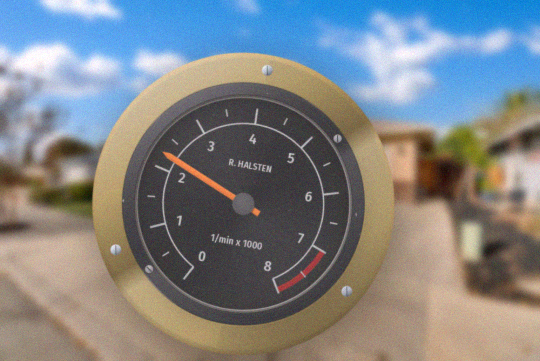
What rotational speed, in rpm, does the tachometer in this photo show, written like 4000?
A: 2250
